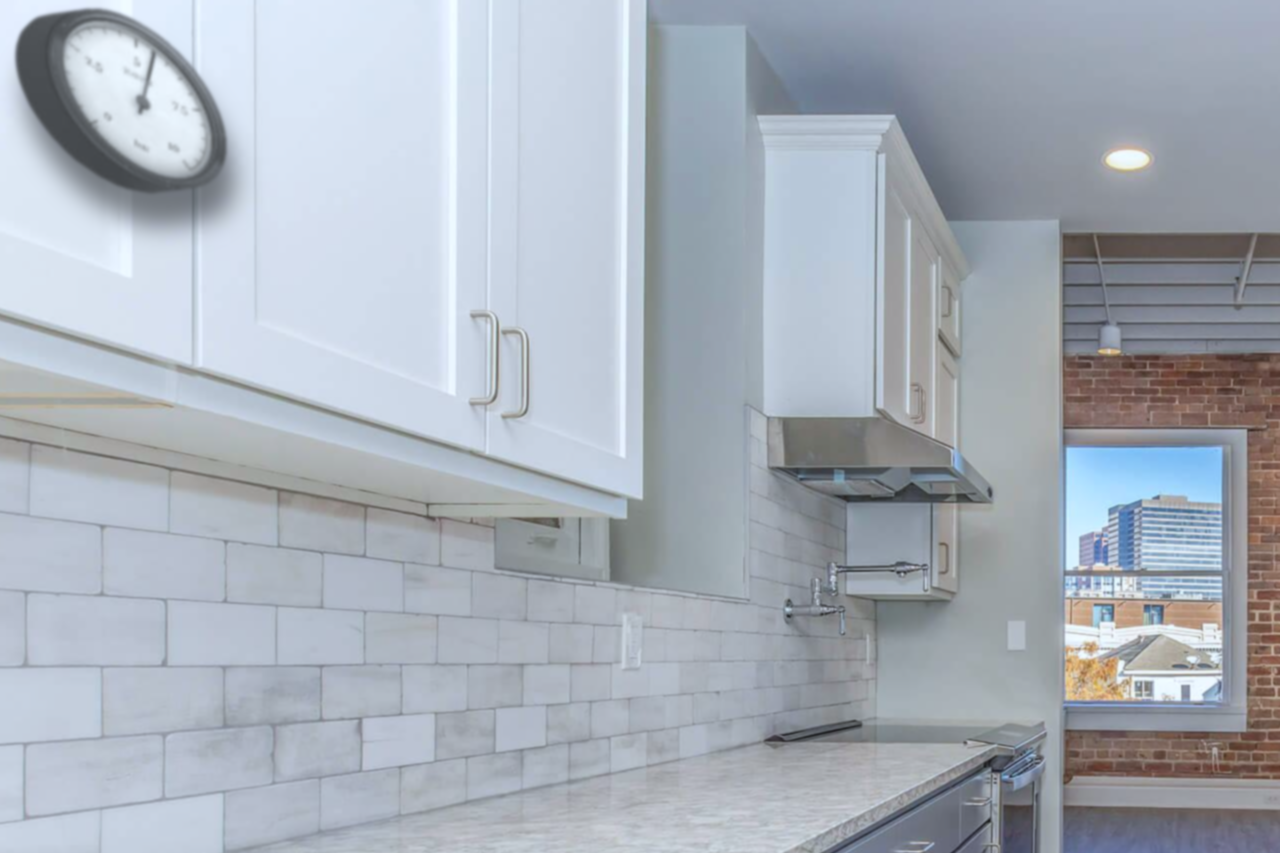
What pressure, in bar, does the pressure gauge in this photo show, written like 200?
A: 5.5
